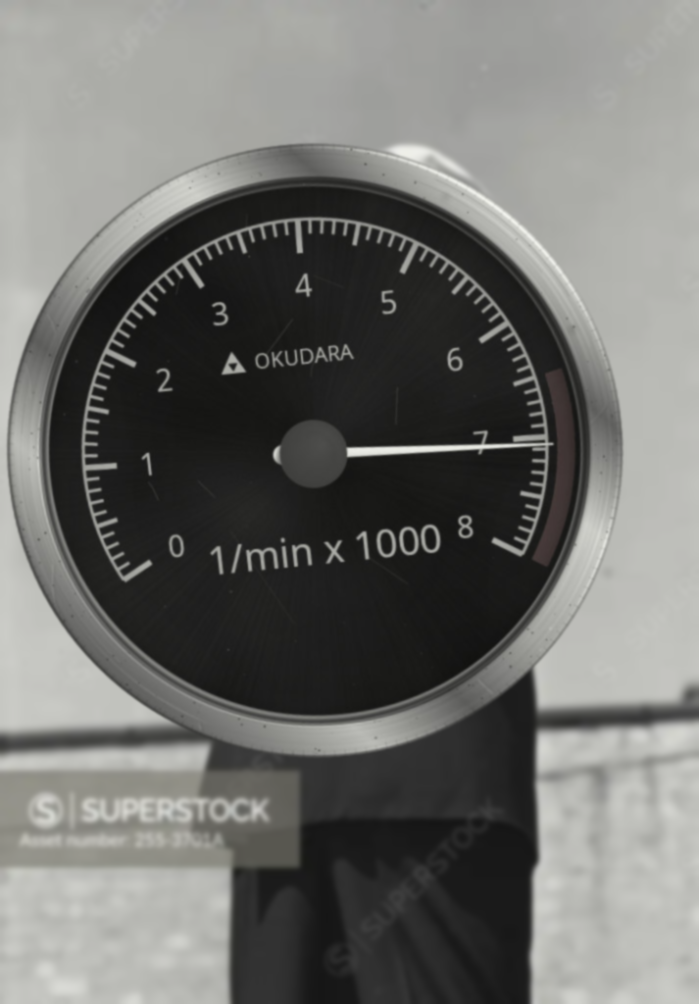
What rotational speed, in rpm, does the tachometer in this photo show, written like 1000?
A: 7050
